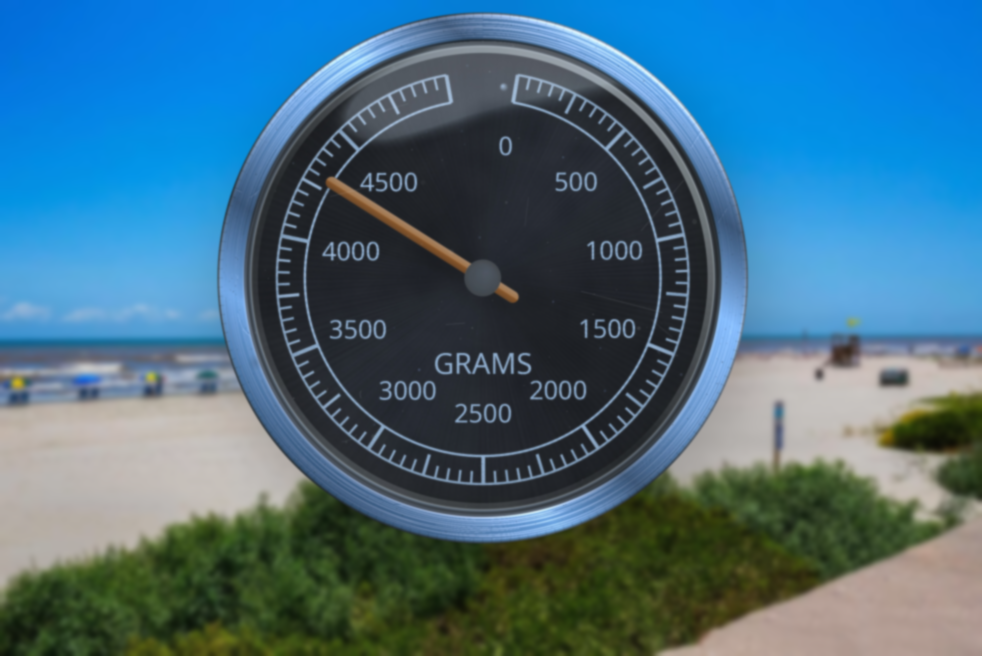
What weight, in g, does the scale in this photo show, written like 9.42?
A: 4300
